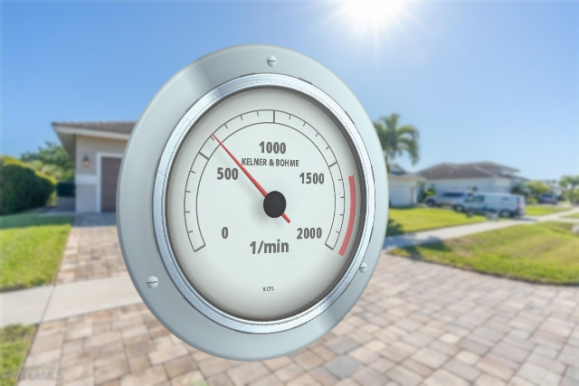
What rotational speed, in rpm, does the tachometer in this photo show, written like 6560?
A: 600
